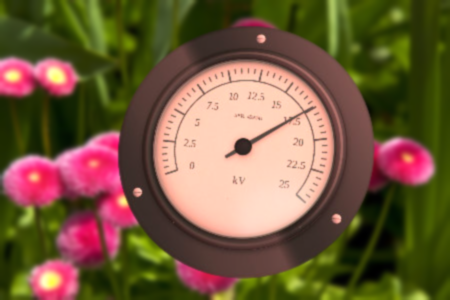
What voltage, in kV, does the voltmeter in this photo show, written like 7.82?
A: 17.5
